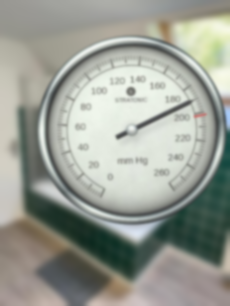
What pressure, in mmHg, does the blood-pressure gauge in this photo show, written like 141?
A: 190
